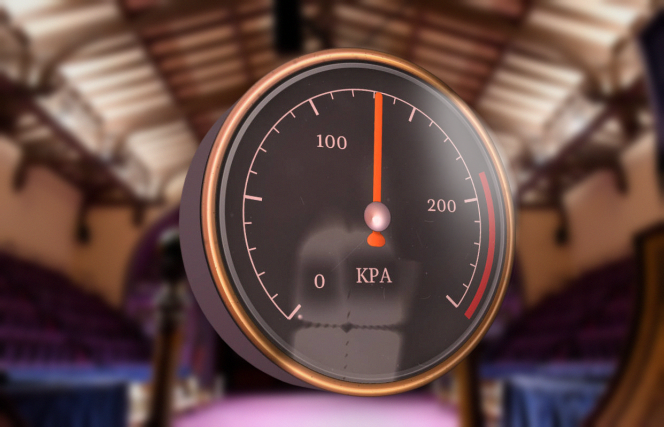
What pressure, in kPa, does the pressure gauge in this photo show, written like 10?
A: 130
